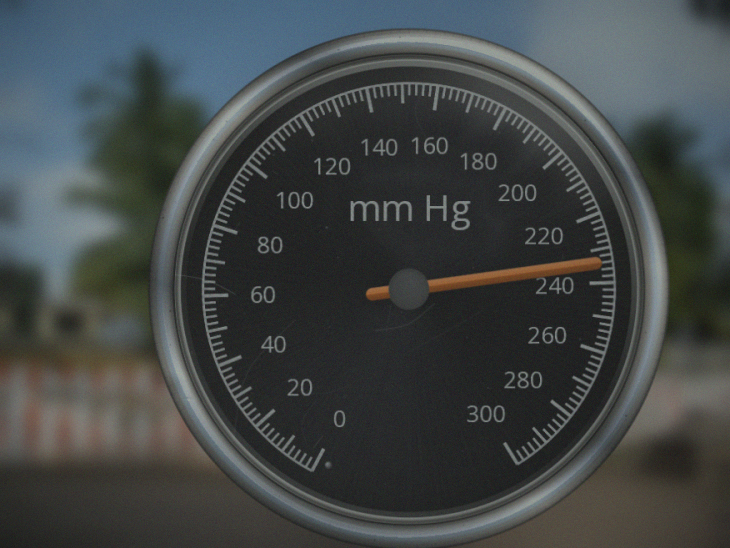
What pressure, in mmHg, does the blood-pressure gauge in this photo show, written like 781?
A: 234
